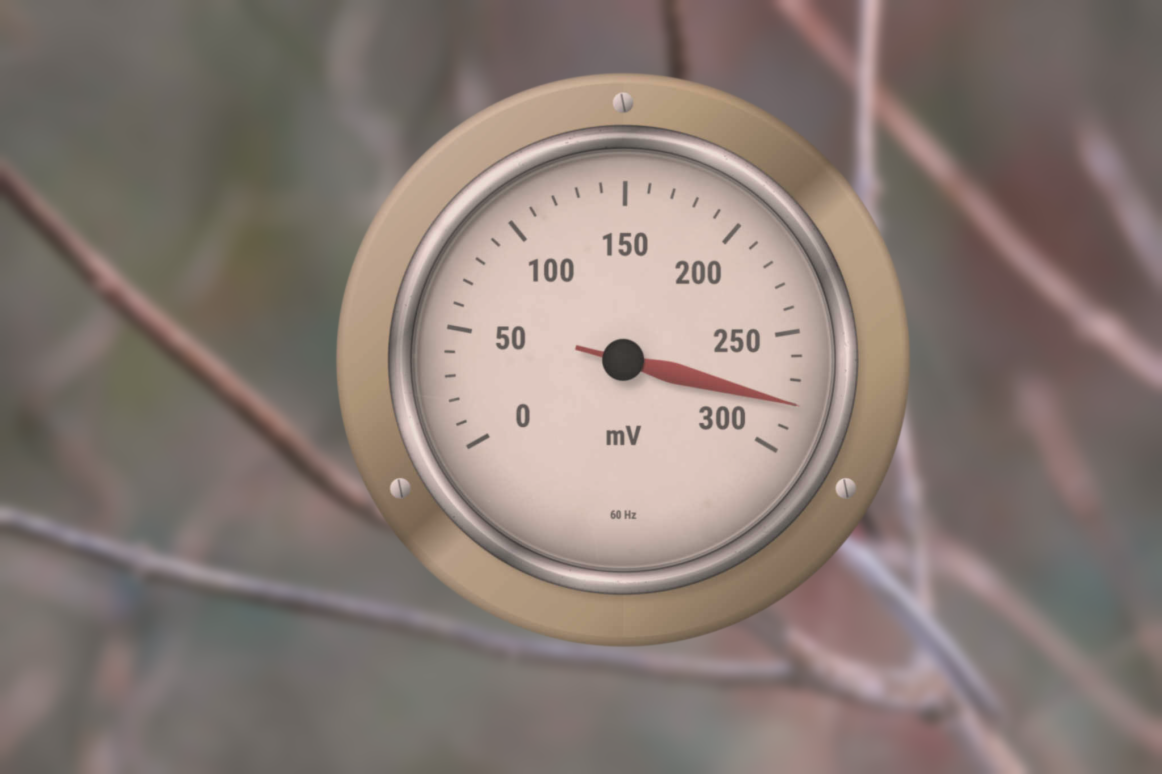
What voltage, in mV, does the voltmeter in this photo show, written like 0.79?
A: 280
